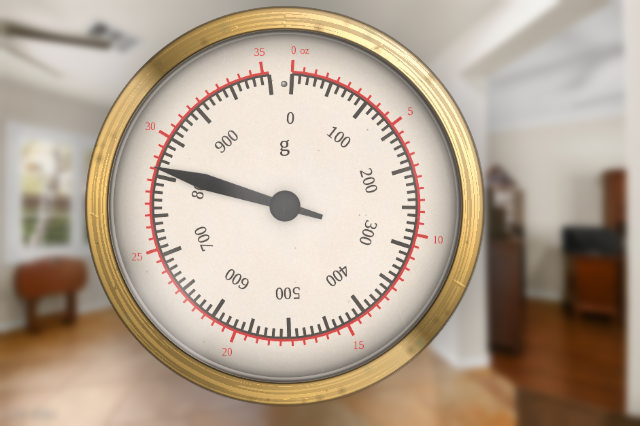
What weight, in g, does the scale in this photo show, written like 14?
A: 810
